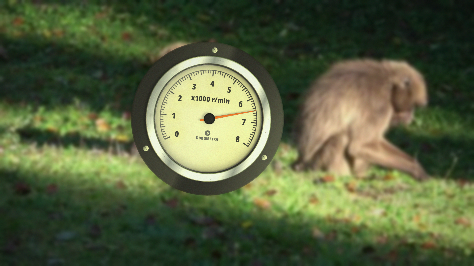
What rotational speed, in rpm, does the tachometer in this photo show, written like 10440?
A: 6500
